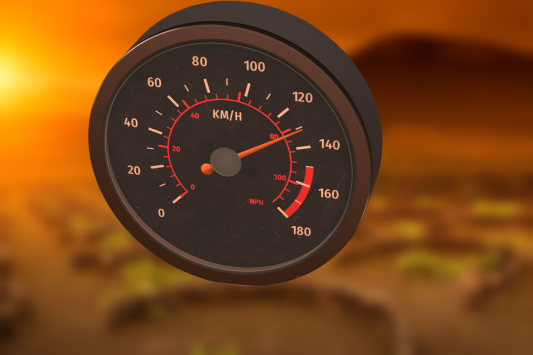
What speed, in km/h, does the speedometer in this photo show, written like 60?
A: 130
